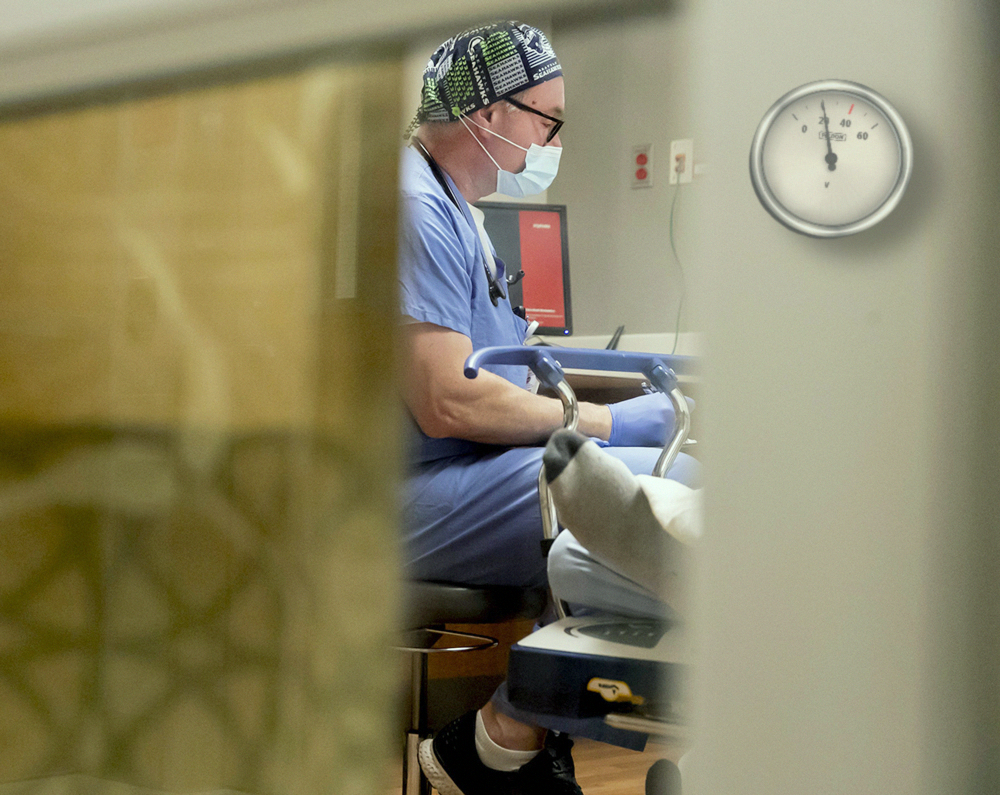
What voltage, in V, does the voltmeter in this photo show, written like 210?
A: 20
